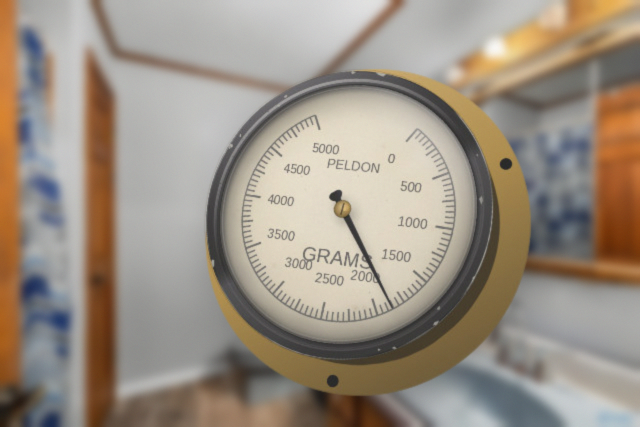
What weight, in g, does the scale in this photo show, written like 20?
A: 1850
